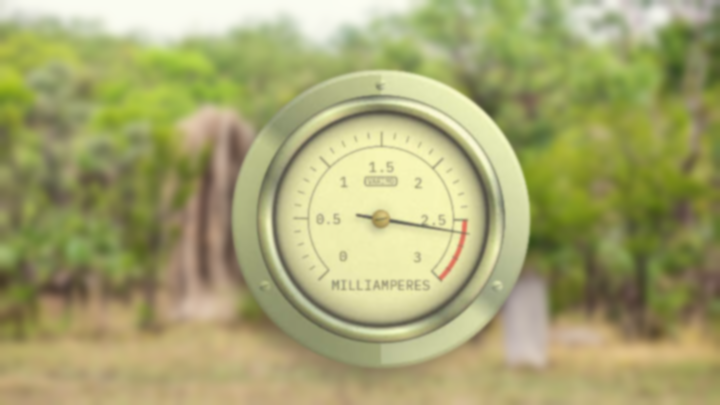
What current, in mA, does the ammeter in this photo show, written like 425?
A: 2.6
